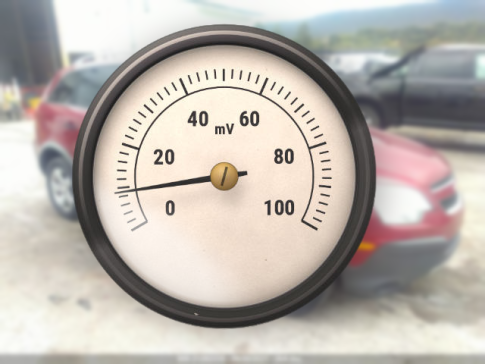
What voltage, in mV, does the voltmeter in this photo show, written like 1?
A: 9
